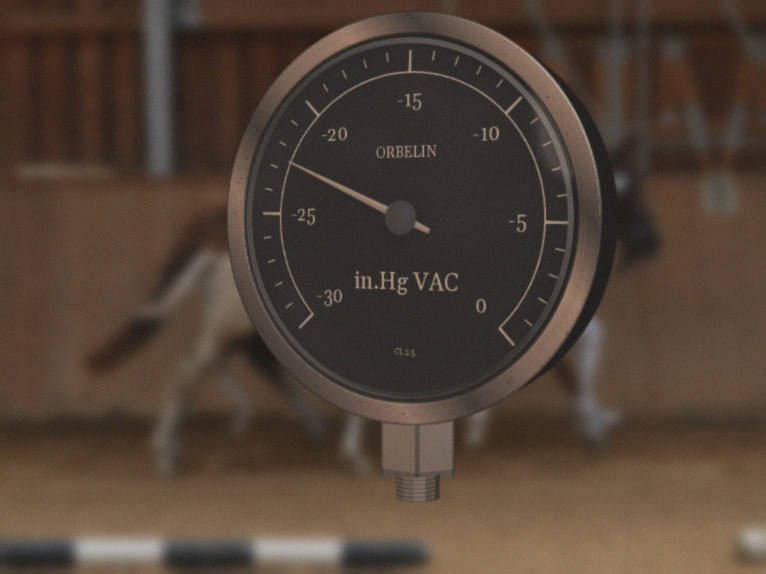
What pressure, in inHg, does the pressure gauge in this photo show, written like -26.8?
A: -22.5
